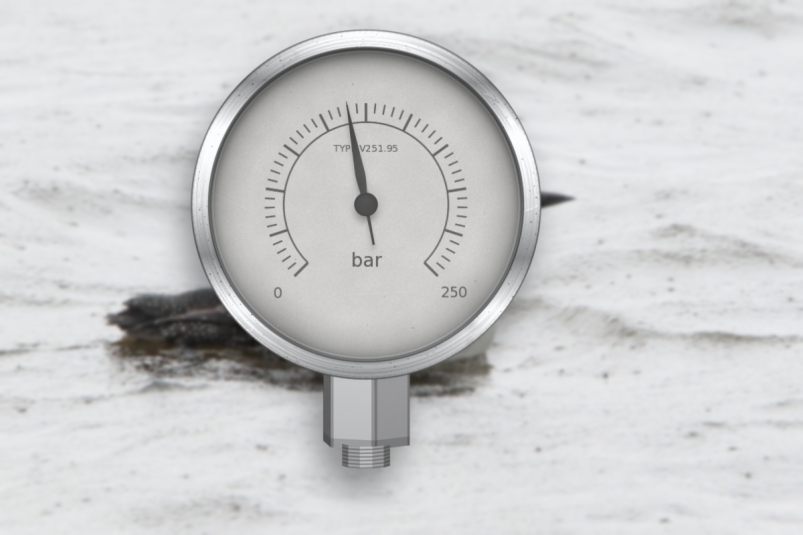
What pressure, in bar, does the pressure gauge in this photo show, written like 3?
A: 115
